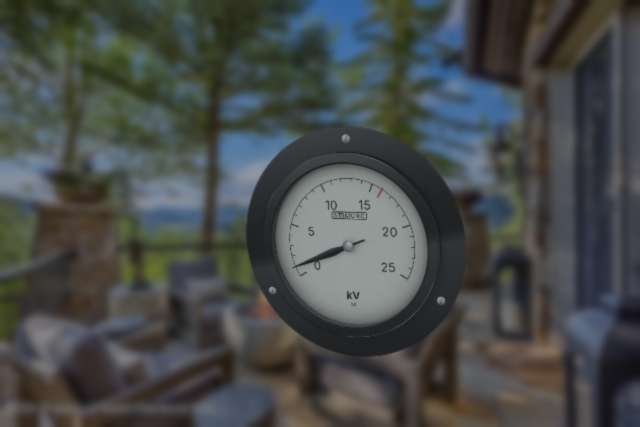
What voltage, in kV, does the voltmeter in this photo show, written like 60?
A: 1
